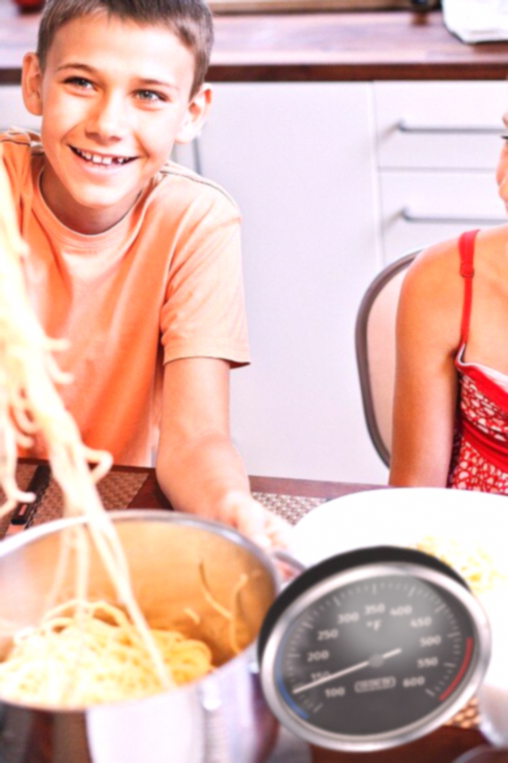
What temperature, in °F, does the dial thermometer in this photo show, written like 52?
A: 150
